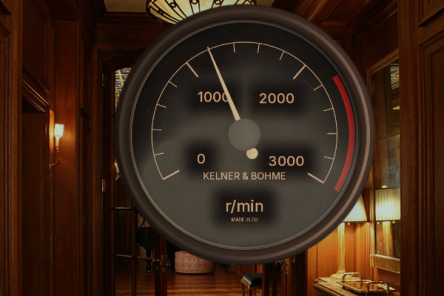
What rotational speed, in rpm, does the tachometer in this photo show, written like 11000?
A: 1200
